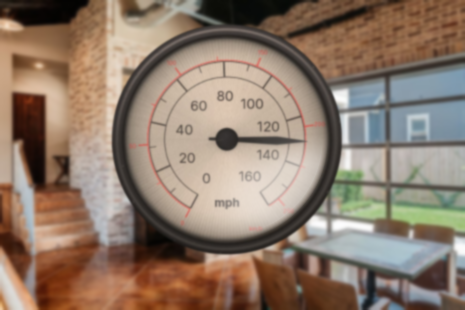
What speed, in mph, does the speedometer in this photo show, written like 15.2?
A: 130
